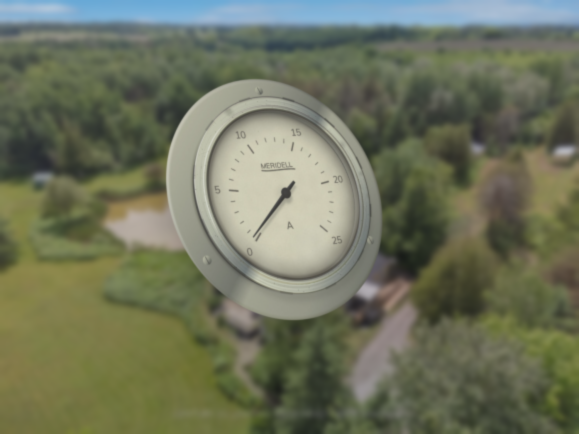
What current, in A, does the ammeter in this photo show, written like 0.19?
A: 0.5
